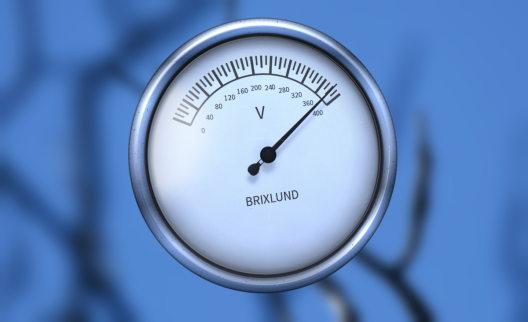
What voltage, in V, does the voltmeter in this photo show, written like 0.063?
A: 380
